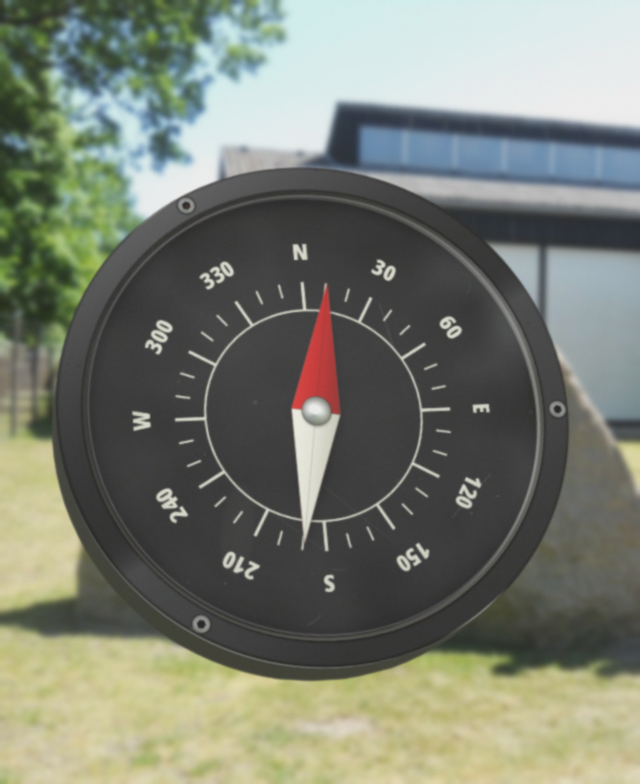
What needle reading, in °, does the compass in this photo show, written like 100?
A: 10
